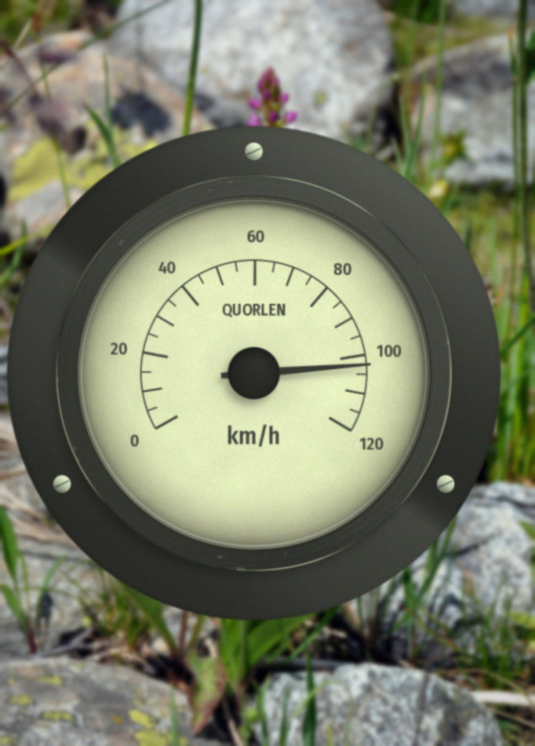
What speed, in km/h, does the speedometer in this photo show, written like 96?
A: 102.5
